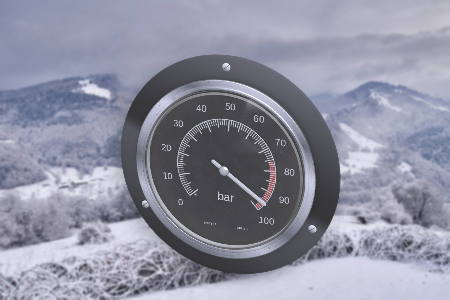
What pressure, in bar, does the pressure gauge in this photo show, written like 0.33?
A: 95
